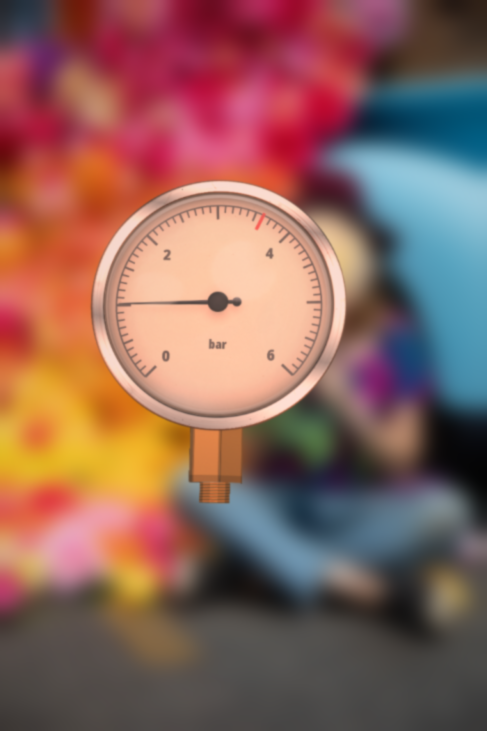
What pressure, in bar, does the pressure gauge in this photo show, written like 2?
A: 1
